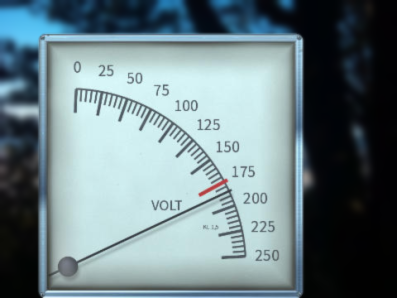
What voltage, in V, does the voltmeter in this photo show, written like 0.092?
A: 185
